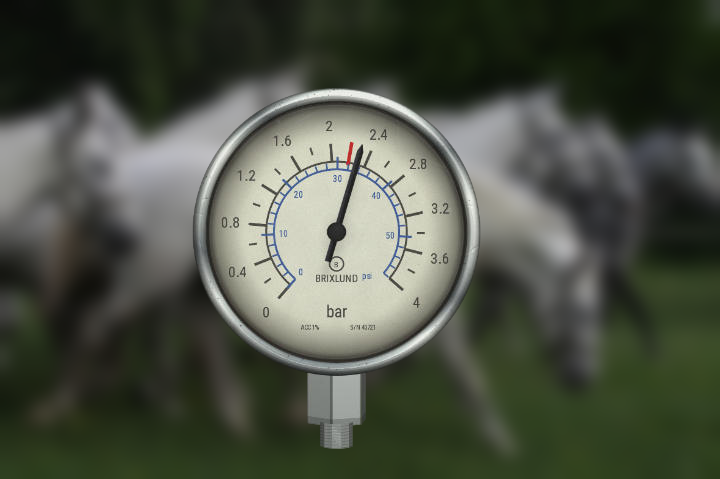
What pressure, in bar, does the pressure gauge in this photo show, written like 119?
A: 2.3
